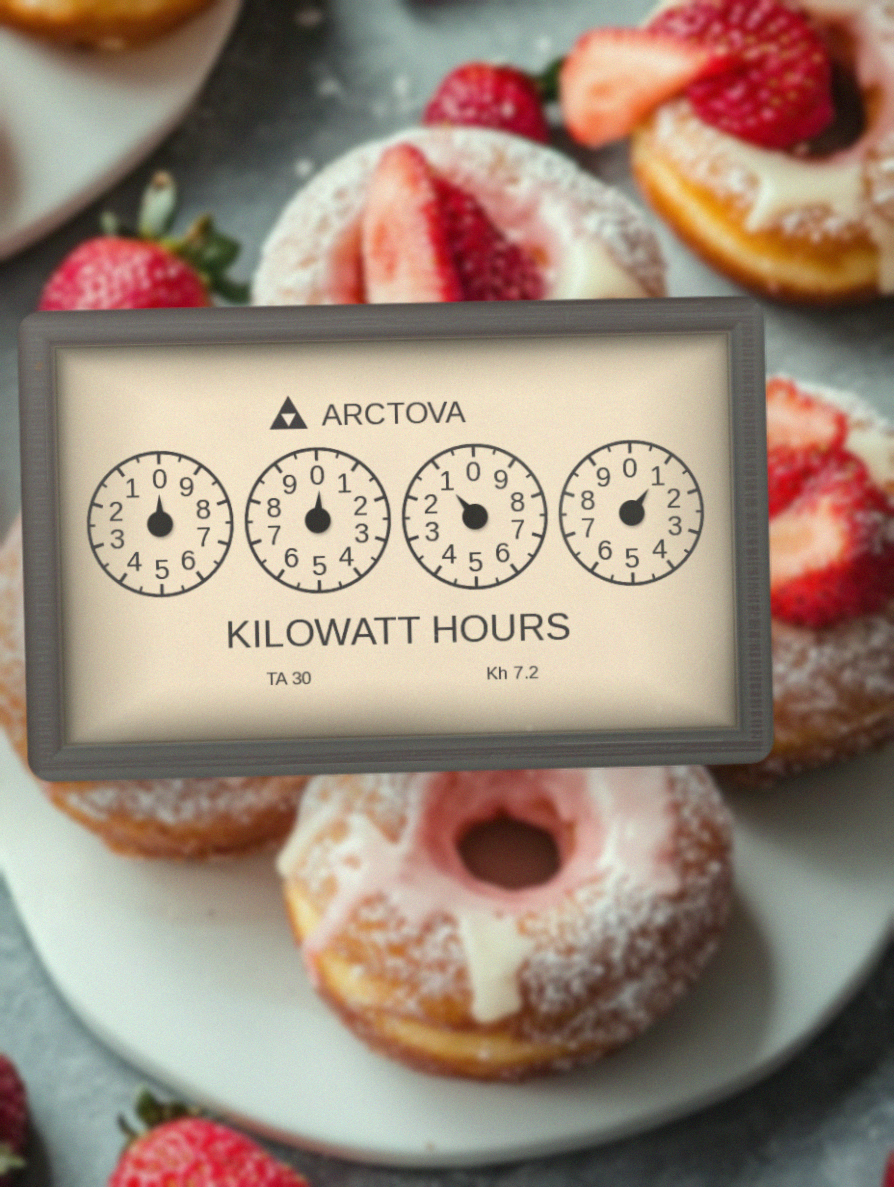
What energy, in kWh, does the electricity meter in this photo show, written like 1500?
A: 11
